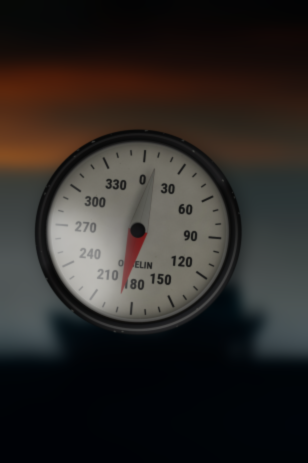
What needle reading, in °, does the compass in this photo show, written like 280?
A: 190
